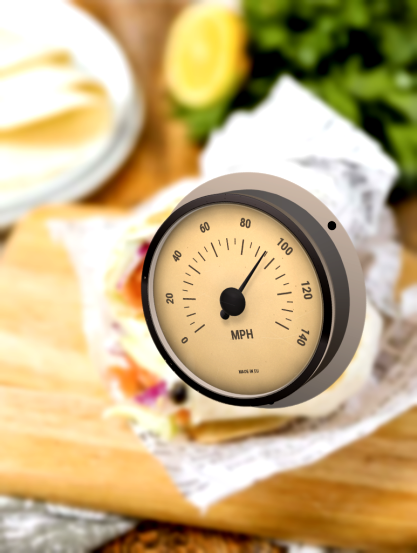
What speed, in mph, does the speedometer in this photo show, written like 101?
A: 95
